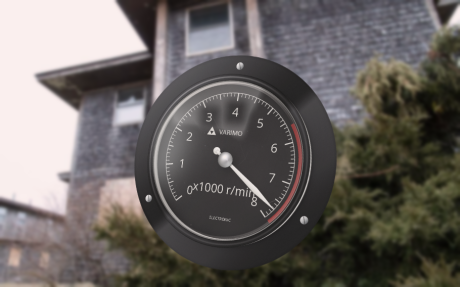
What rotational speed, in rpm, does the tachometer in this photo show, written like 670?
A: 7700
